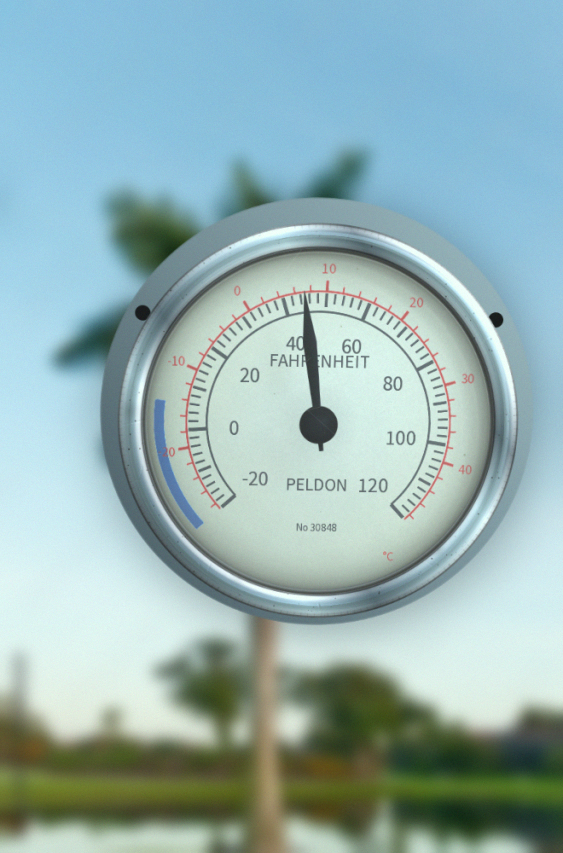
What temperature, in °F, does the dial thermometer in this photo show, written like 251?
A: 45
